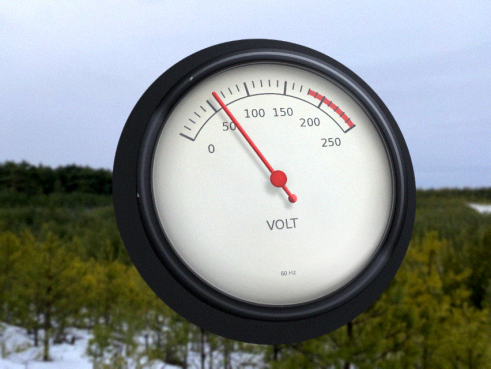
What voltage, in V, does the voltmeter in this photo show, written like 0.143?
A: 60
